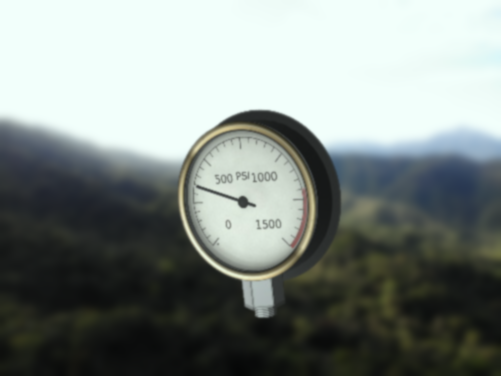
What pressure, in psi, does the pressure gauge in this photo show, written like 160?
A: 350
